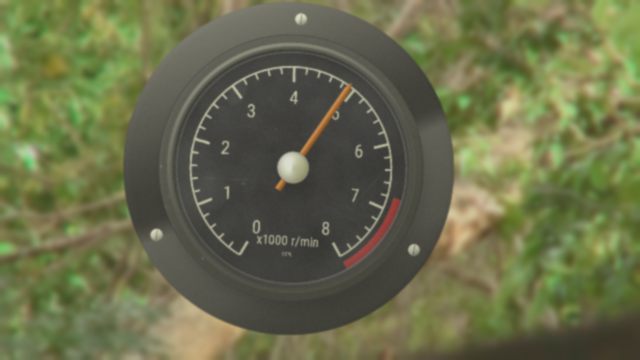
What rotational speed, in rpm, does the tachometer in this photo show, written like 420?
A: 4900
